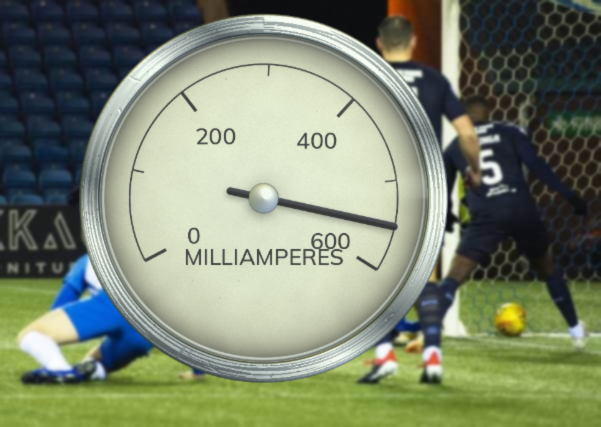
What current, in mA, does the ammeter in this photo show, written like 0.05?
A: 550
